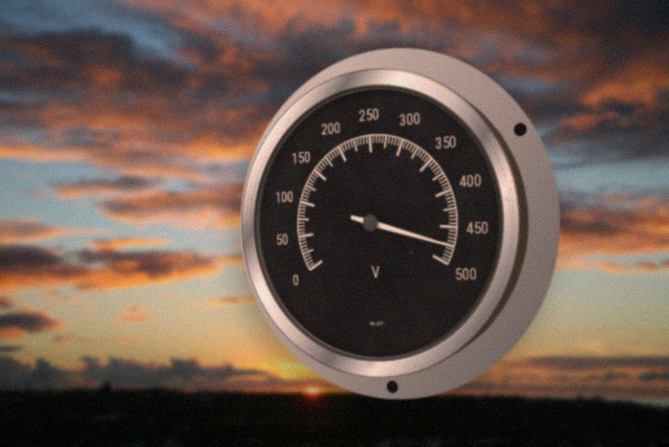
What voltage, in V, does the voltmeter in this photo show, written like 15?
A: 475
